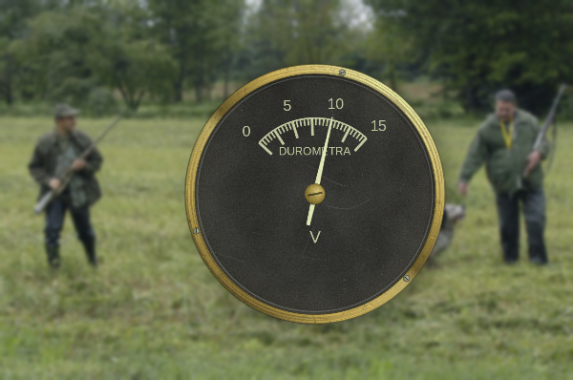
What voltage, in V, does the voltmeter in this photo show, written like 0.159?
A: 10
